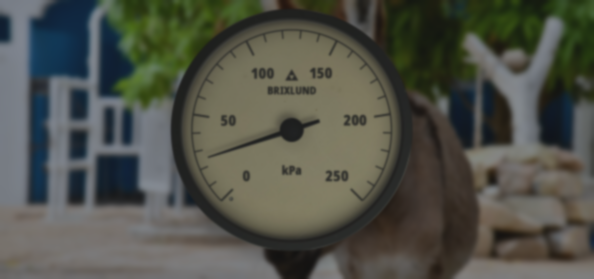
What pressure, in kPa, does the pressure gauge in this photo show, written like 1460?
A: 25
